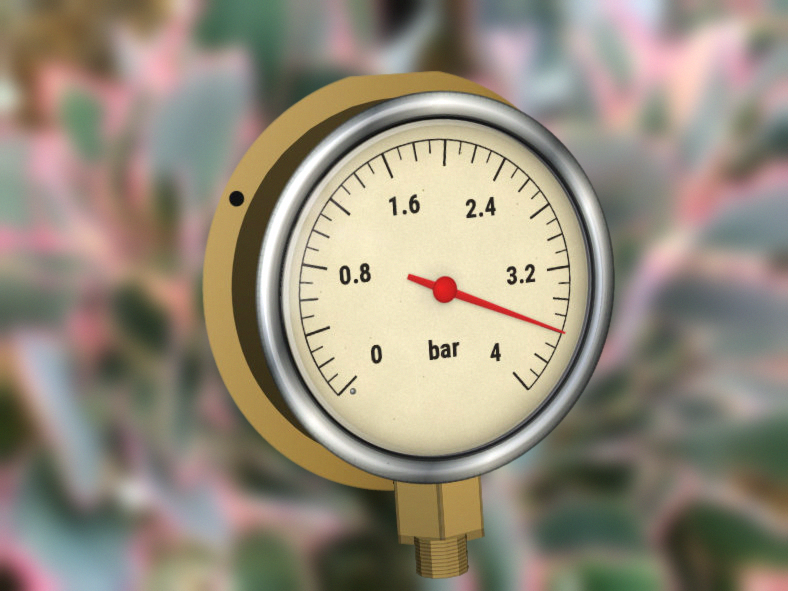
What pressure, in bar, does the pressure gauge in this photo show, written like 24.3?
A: 3.6
